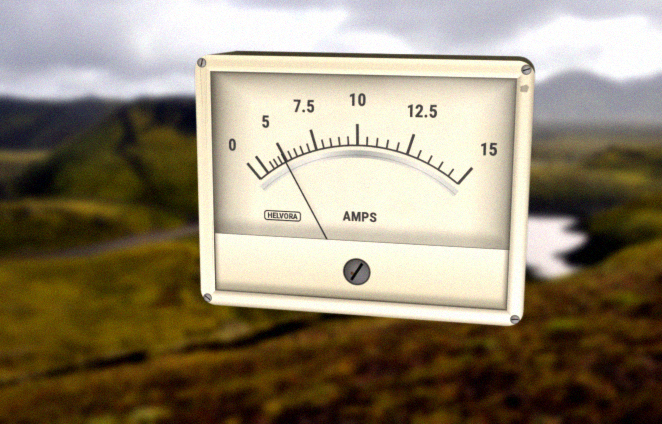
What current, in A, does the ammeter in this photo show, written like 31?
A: 5
